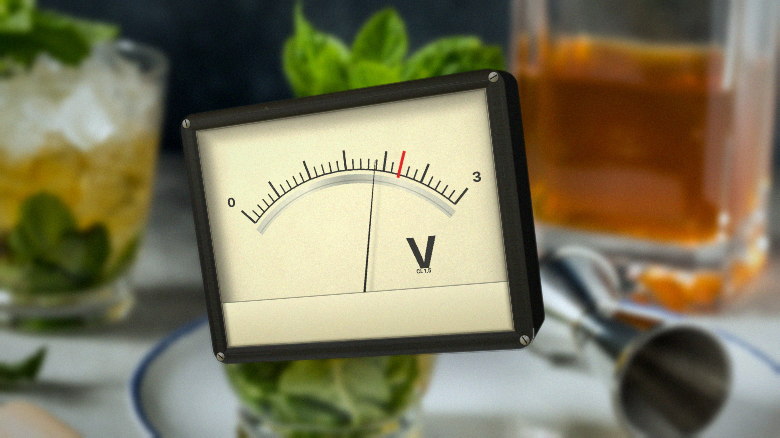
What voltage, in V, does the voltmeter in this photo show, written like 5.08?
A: 1.9
